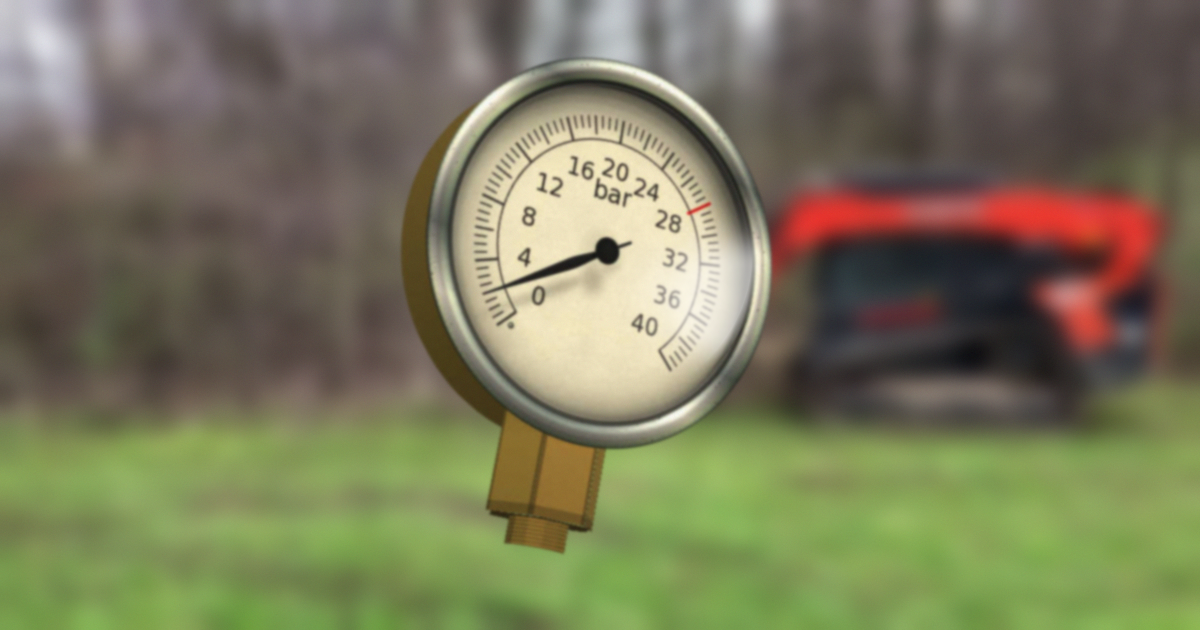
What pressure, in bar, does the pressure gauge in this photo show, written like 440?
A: 2
